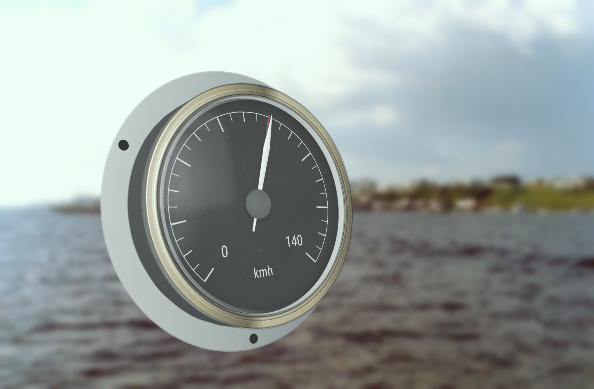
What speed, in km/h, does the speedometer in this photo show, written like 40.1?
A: 80
